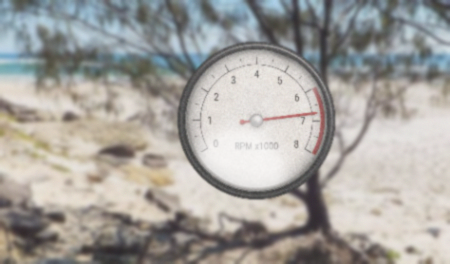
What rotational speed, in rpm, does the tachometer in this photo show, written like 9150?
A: 6750
